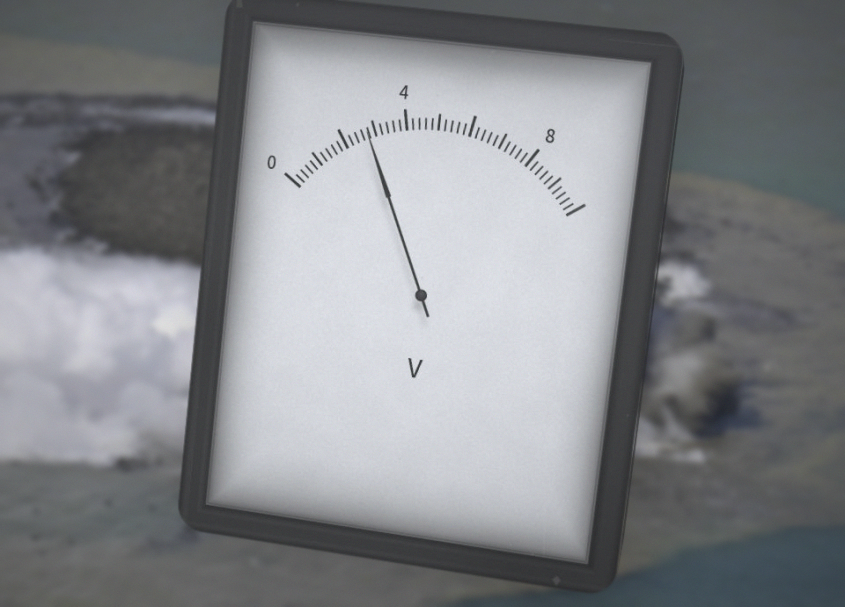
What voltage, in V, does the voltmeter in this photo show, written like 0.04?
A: 2.8
